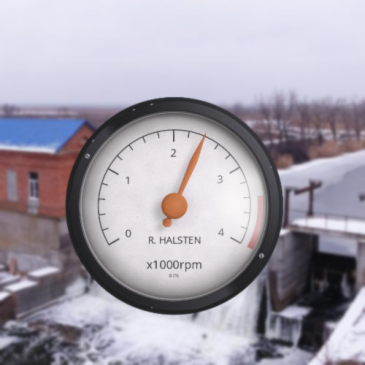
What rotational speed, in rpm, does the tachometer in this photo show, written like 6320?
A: 2400
